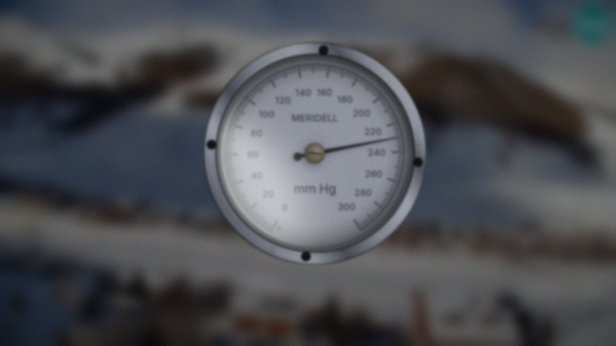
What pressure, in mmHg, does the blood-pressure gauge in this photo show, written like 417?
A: 230
